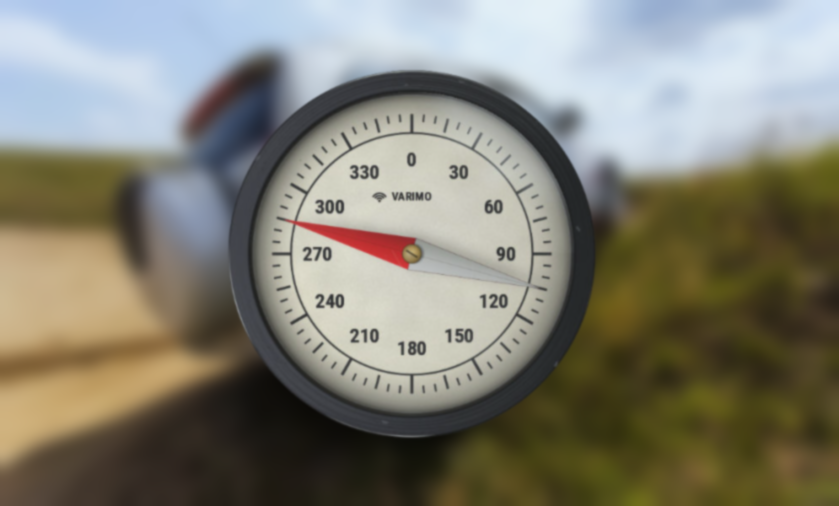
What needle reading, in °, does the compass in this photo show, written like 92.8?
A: 285
